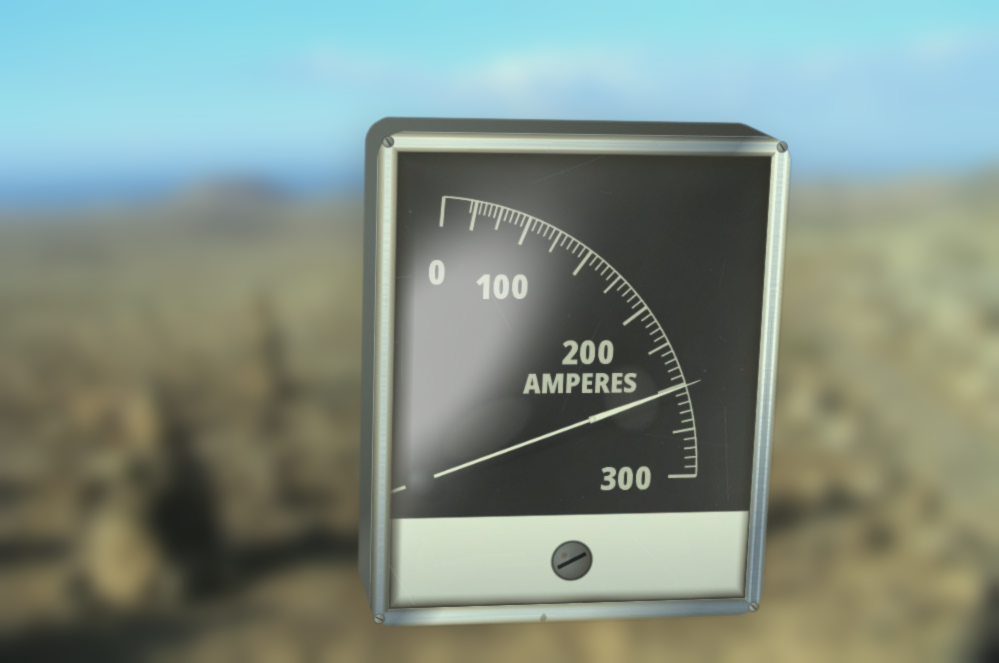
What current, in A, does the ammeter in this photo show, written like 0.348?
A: 250
